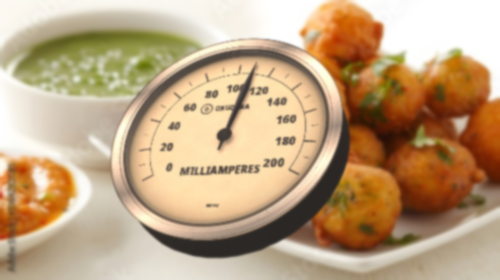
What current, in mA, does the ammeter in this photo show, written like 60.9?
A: 110
